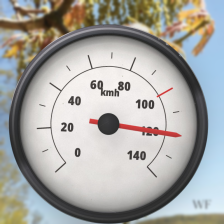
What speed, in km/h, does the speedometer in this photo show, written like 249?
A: 120
